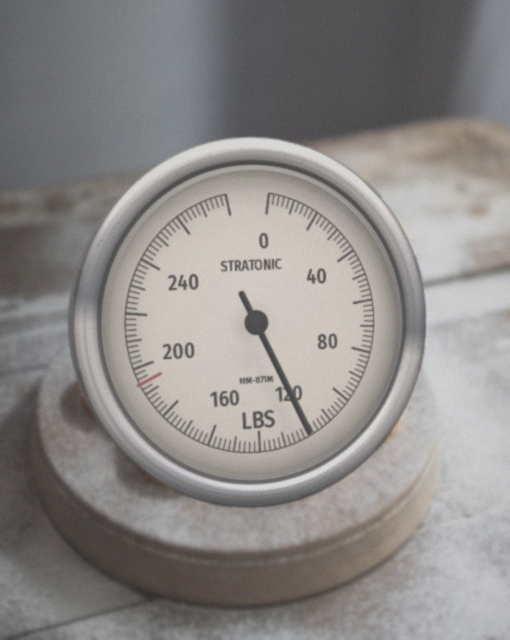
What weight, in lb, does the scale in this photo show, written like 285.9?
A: 120
